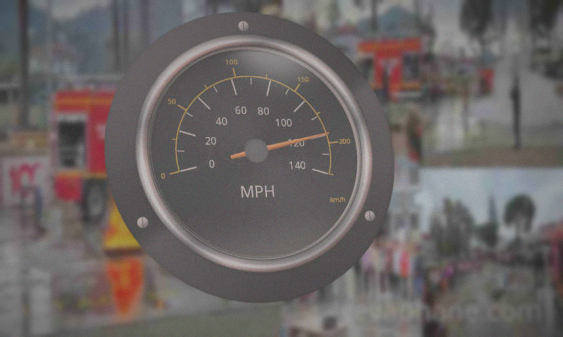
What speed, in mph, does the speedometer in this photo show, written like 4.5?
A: 120
